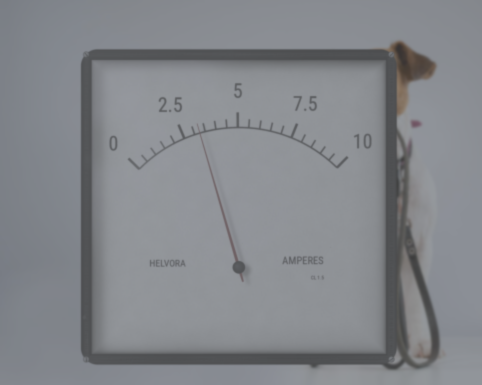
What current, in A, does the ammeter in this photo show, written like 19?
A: 3.25
